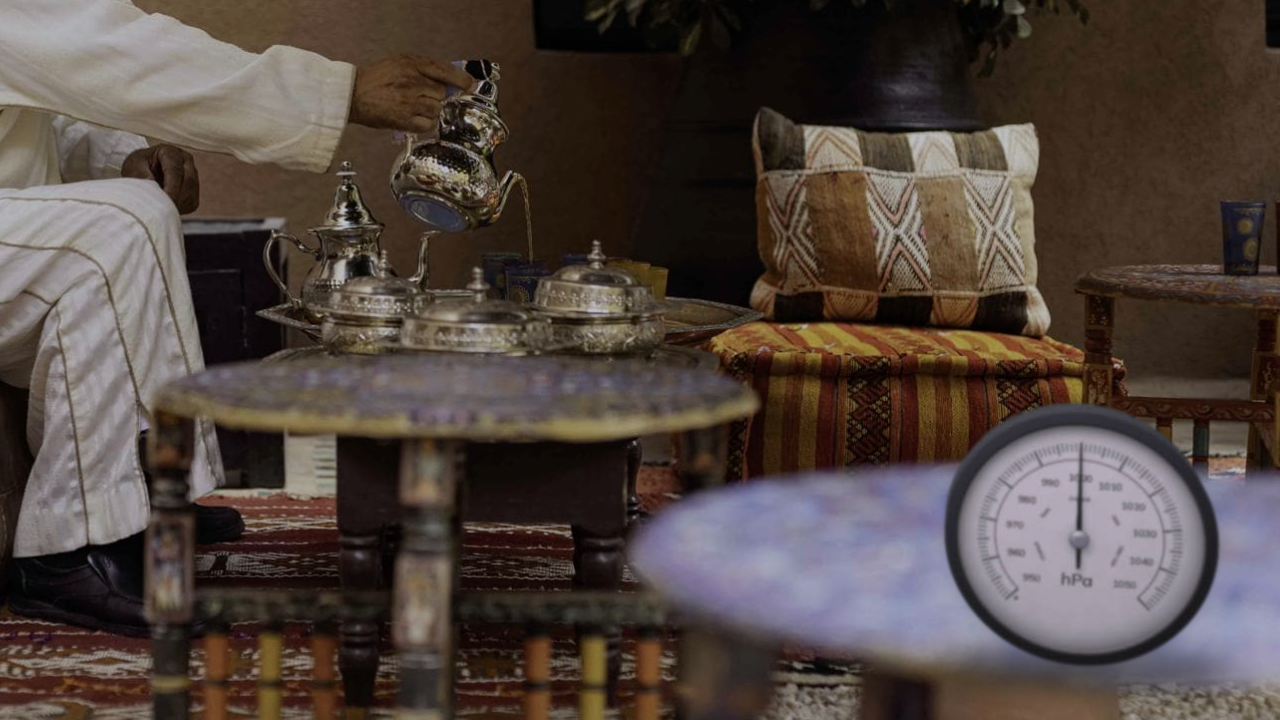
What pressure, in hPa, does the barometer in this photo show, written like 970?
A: 1000
